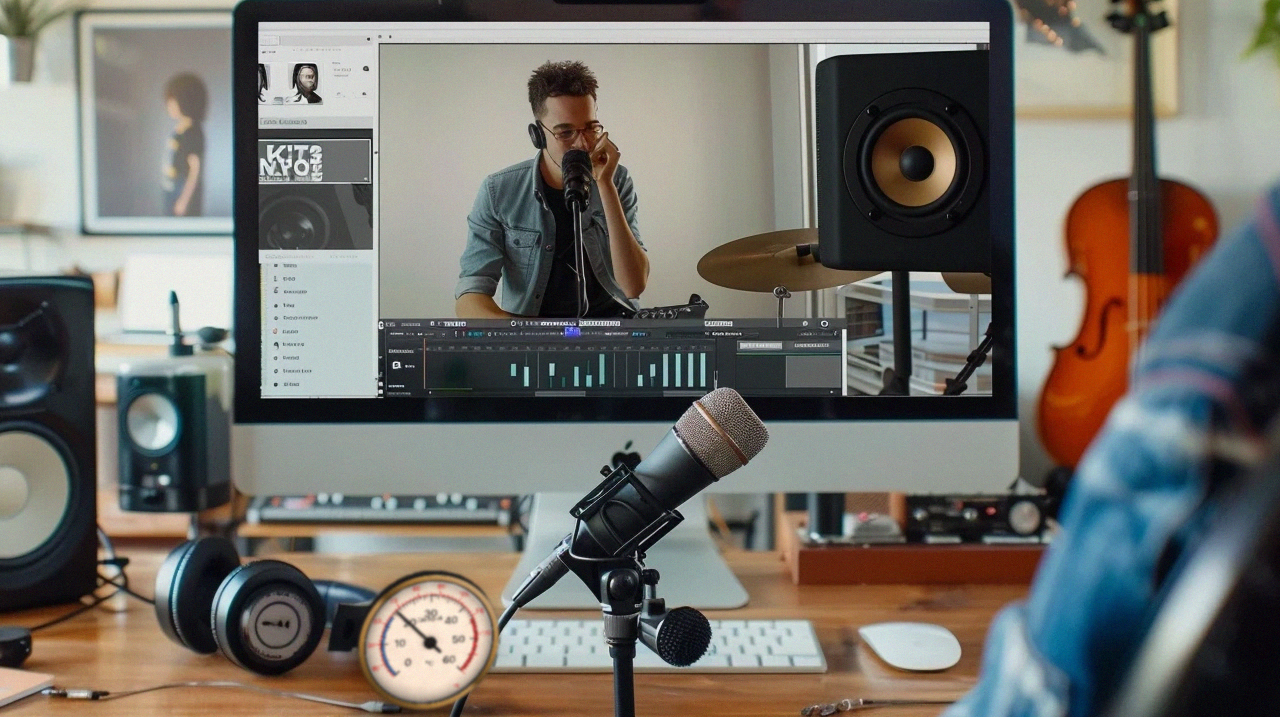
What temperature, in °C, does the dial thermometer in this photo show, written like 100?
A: 20
